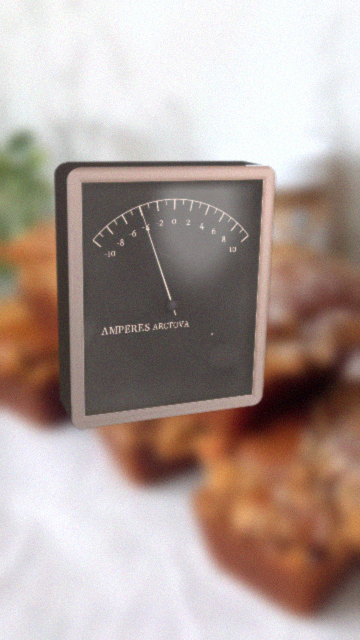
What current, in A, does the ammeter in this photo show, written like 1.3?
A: -4
